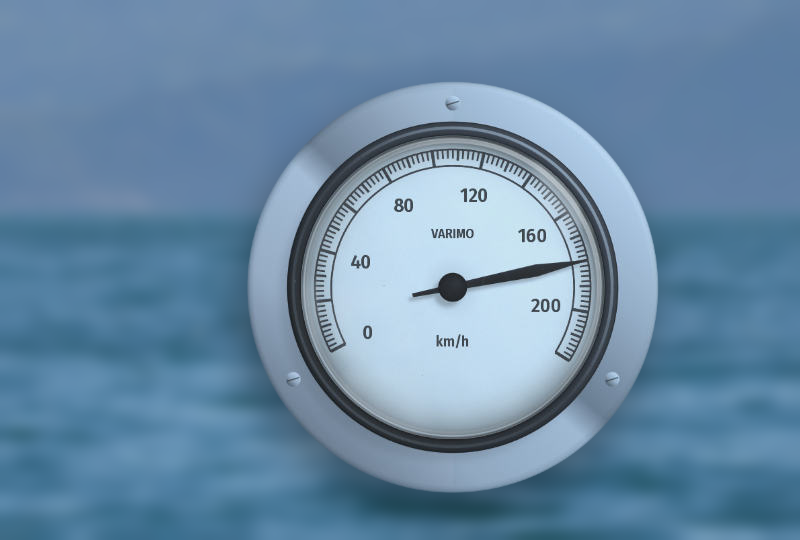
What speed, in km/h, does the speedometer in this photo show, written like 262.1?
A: 180
